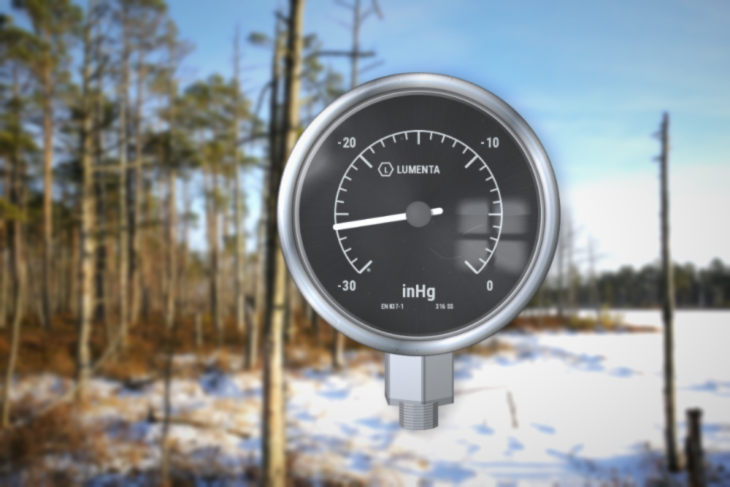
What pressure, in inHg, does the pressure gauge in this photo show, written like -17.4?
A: -26
